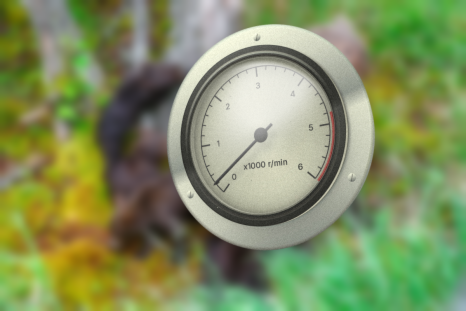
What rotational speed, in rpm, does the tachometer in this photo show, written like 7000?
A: 200
